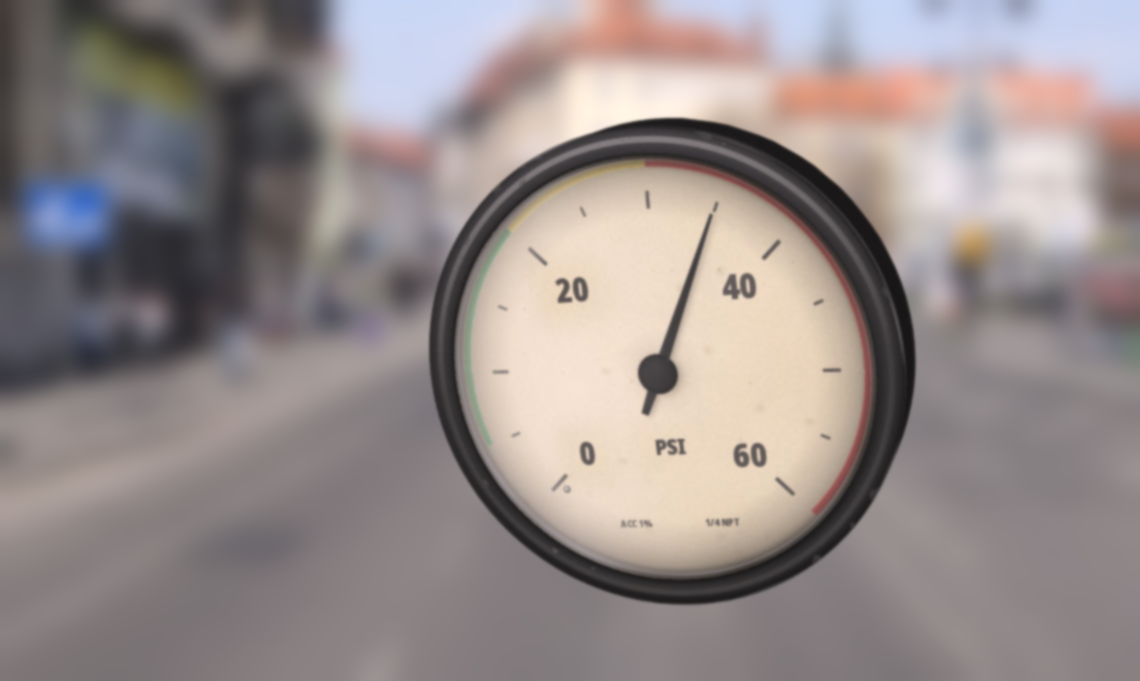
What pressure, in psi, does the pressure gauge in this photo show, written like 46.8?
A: 35
